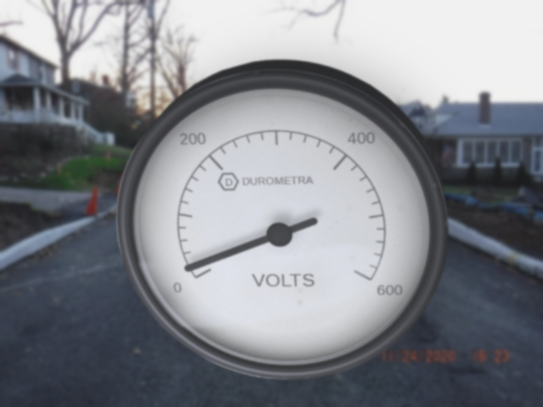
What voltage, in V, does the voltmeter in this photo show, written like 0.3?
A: 20
